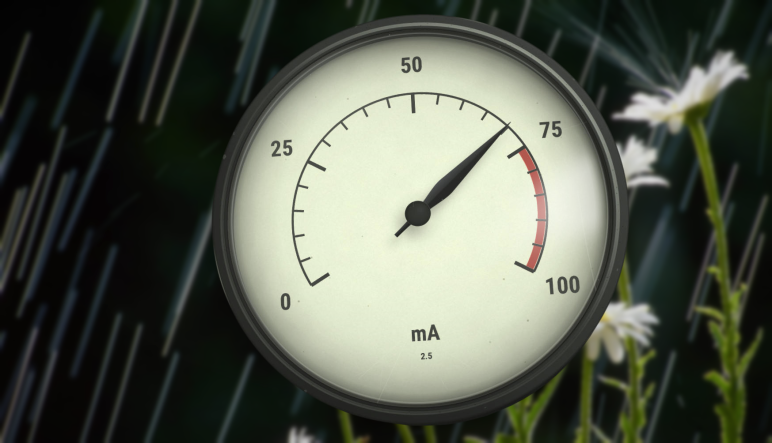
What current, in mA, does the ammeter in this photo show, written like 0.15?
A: 70
